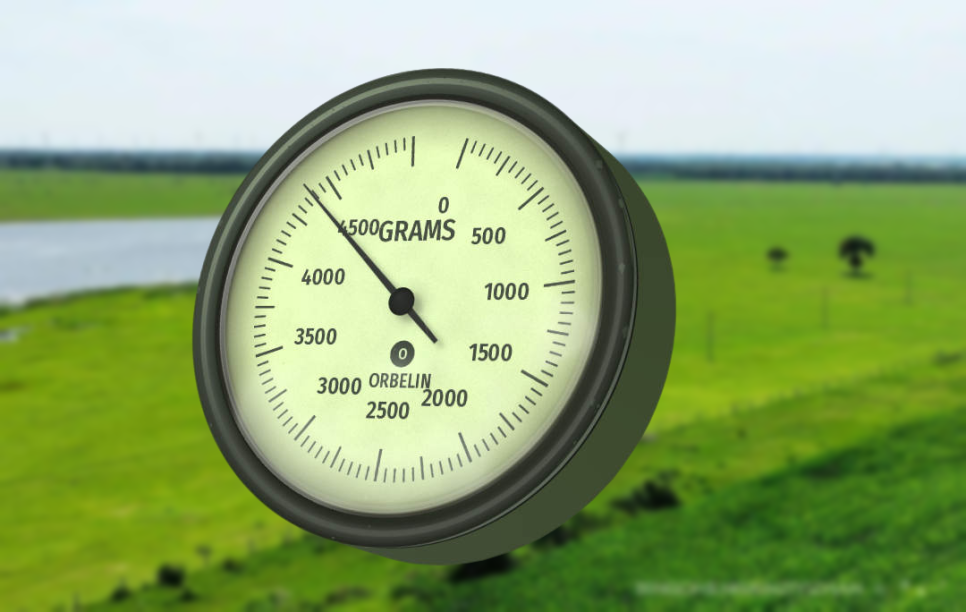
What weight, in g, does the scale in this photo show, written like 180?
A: 4400
